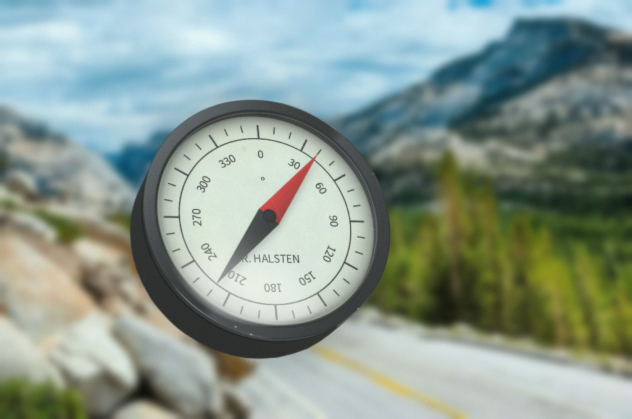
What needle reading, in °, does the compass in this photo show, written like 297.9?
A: 40
